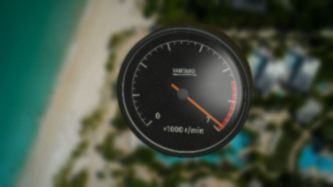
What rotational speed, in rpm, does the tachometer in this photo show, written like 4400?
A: 6800
